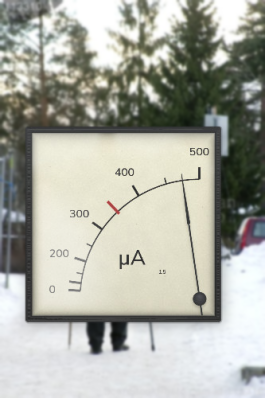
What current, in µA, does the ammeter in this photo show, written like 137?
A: 475
